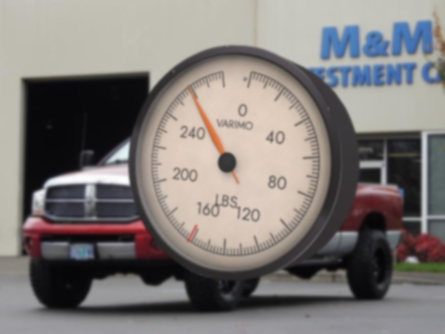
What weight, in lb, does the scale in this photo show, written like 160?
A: 260
